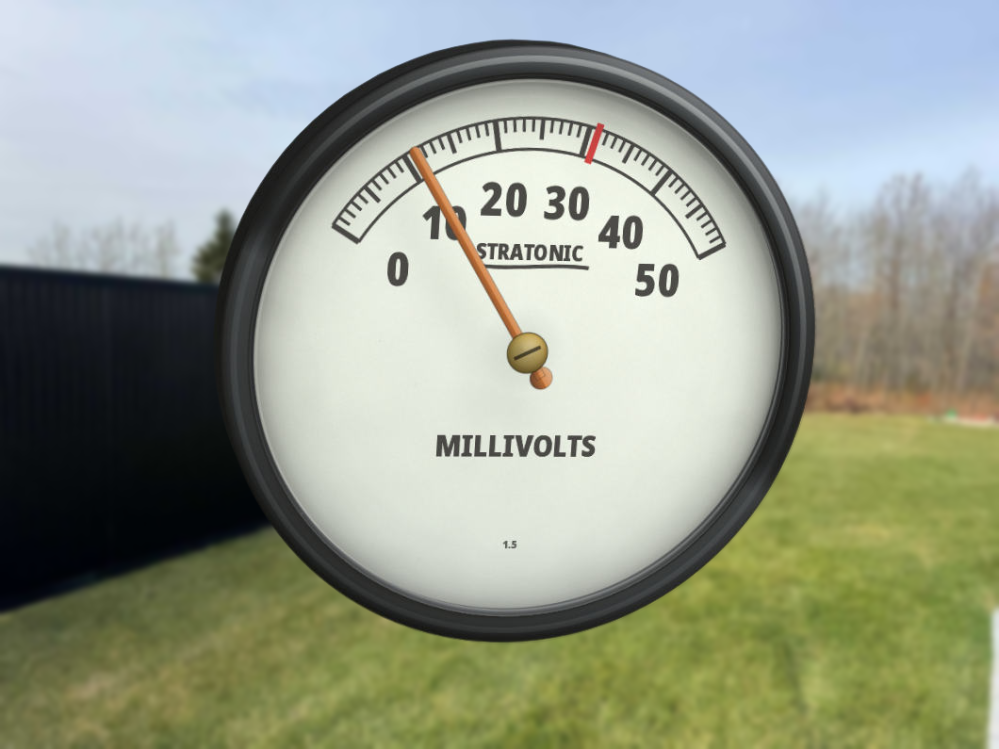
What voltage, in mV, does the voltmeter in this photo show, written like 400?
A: 11
